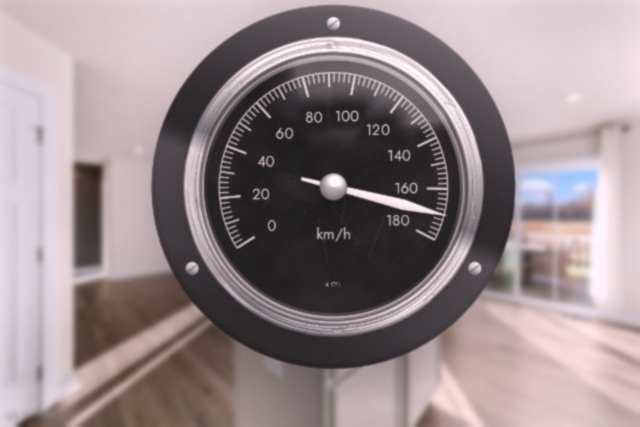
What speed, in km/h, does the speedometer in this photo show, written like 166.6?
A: 170
